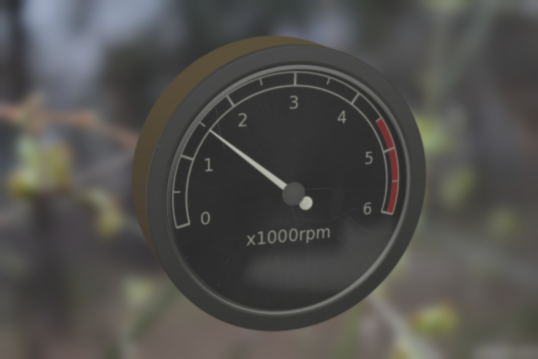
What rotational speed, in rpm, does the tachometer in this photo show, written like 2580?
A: 1500
